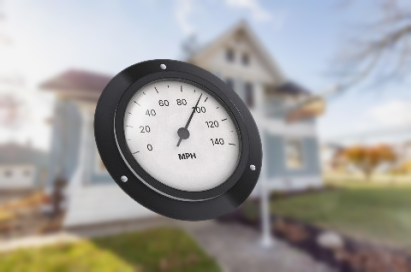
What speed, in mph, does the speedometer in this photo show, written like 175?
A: 95
